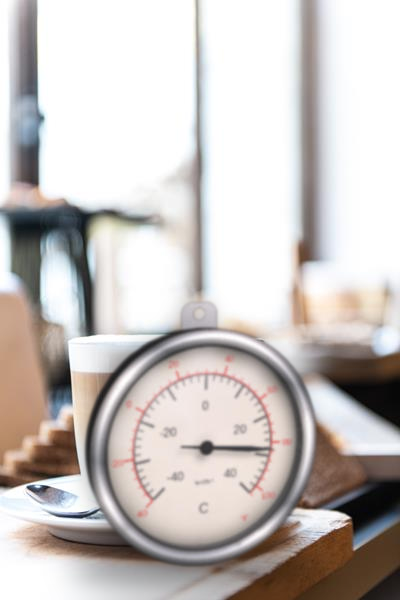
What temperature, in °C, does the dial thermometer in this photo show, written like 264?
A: 28
